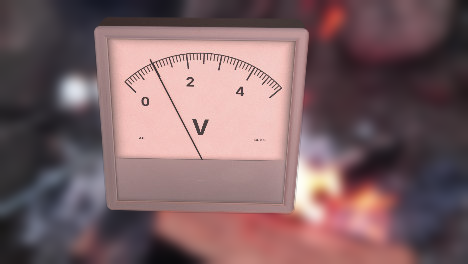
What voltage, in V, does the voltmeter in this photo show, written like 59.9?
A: 1
